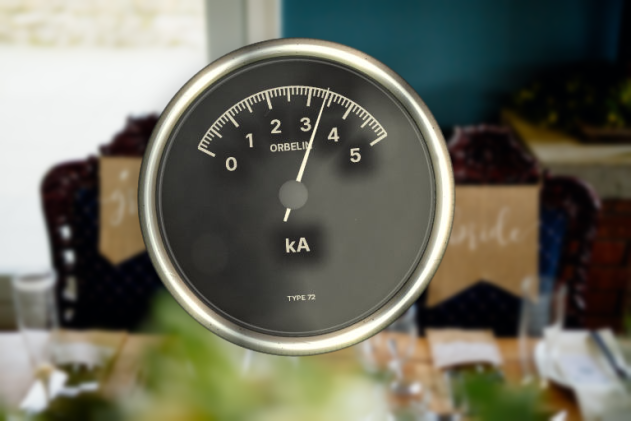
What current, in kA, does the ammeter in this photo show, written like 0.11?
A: 3.4
